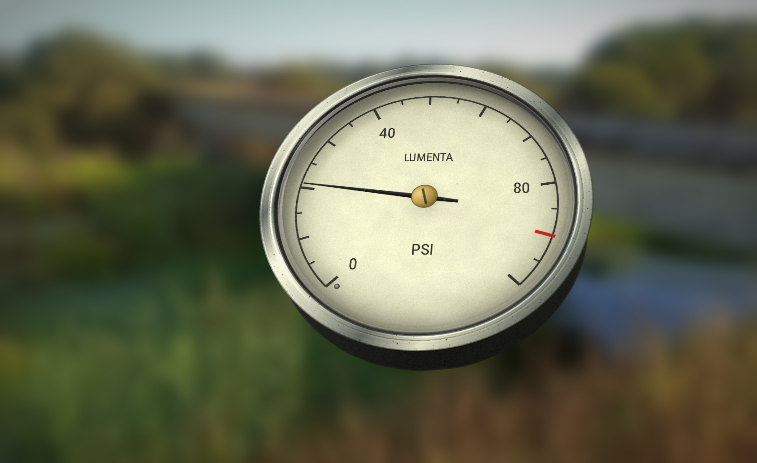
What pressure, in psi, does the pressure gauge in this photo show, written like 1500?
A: 20
